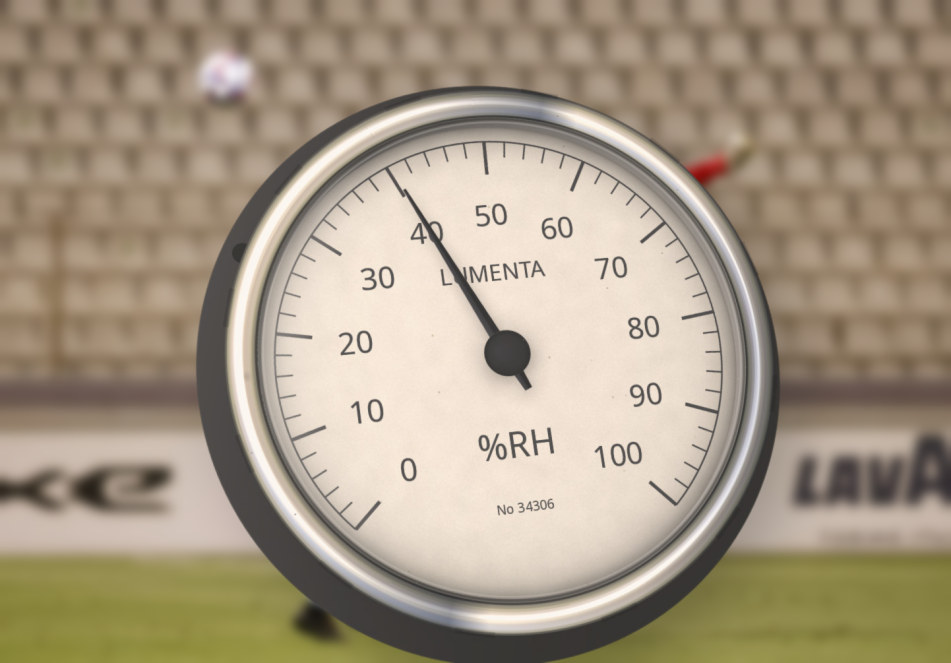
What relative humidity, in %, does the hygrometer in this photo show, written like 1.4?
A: 40
